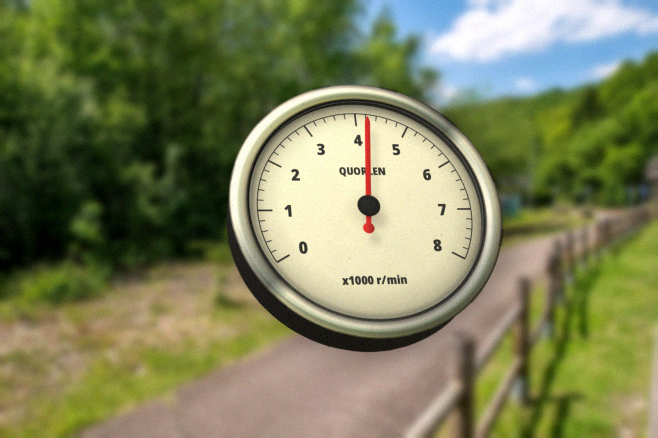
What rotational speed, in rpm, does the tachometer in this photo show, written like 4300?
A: 4200
